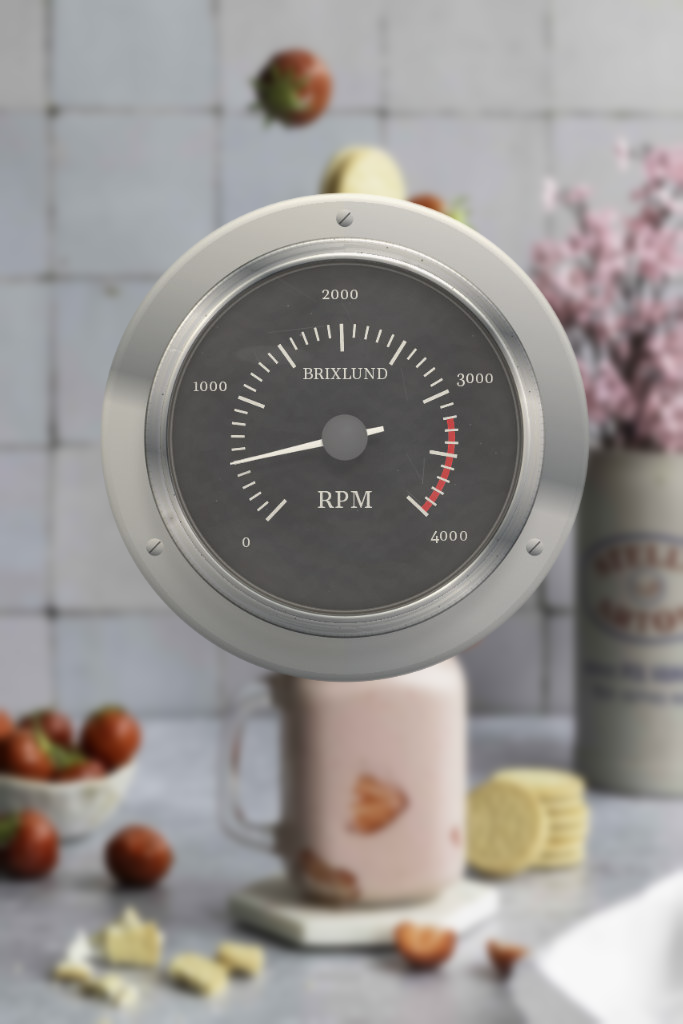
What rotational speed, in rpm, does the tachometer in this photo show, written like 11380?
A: 500
